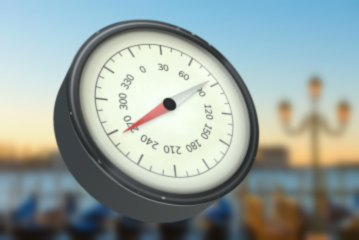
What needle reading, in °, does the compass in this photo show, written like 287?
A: 265
